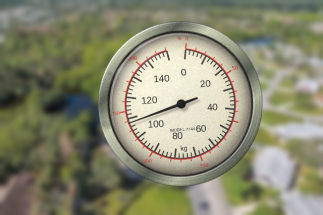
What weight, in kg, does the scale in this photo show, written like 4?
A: 108
